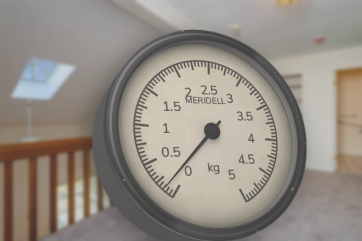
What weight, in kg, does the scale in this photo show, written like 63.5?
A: 0.15
